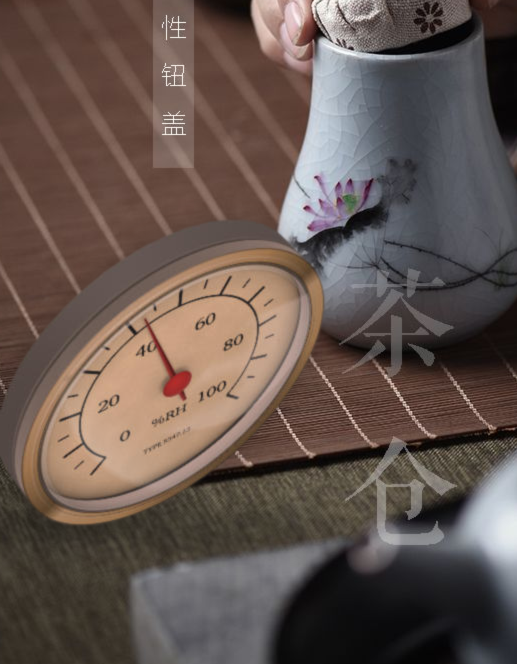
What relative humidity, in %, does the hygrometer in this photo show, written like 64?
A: 42.5
